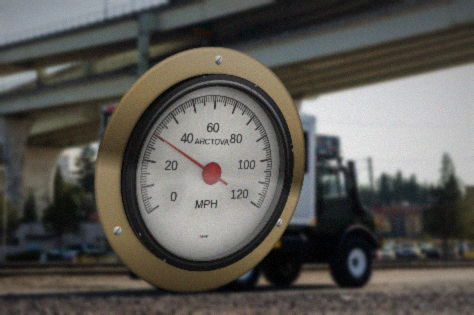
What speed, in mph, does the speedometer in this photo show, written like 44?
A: 30
